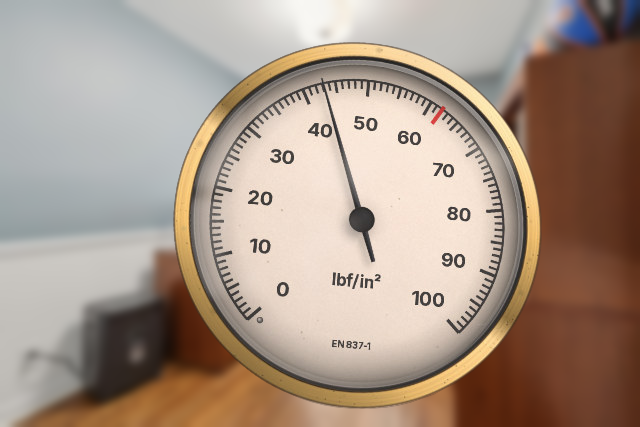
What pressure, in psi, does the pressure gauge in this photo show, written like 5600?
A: 43
